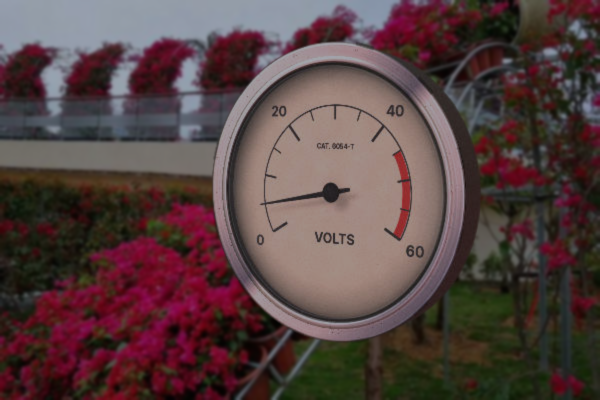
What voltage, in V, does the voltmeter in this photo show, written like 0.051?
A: 5
